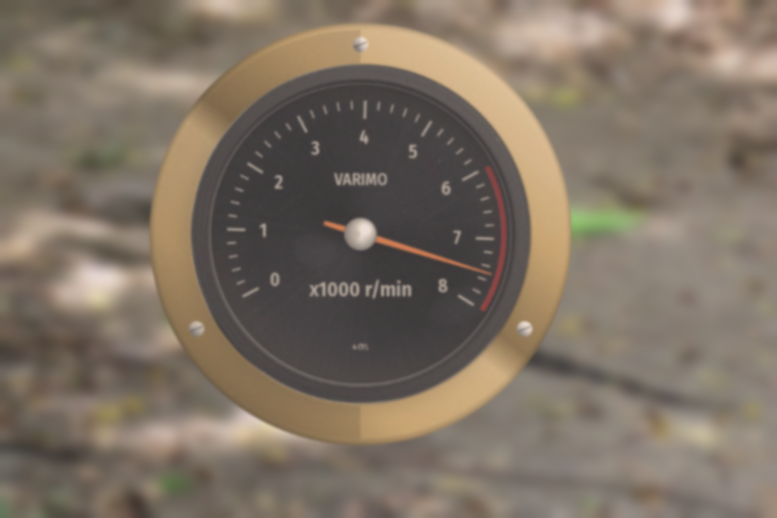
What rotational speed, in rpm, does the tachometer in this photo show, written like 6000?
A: 7500
